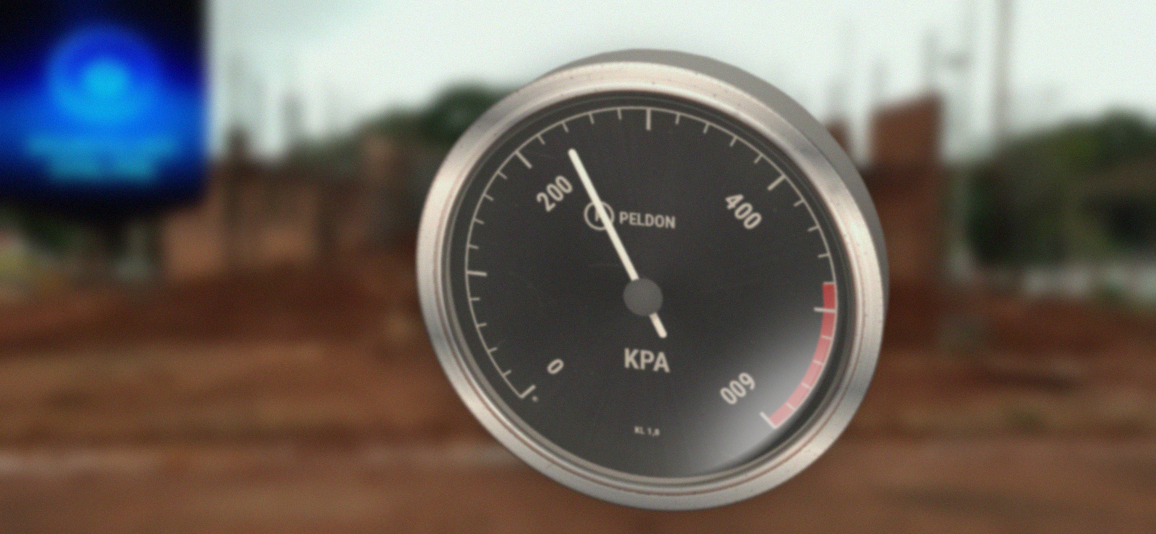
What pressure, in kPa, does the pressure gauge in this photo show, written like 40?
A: 240
